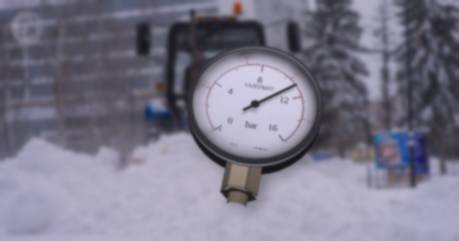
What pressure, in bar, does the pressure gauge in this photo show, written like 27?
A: 11
